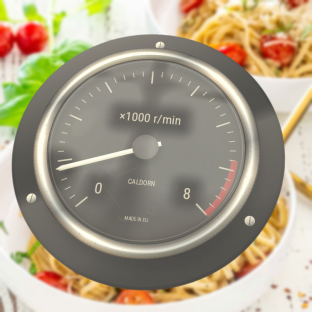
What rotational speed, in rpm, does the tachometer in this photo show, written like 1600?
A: 800
